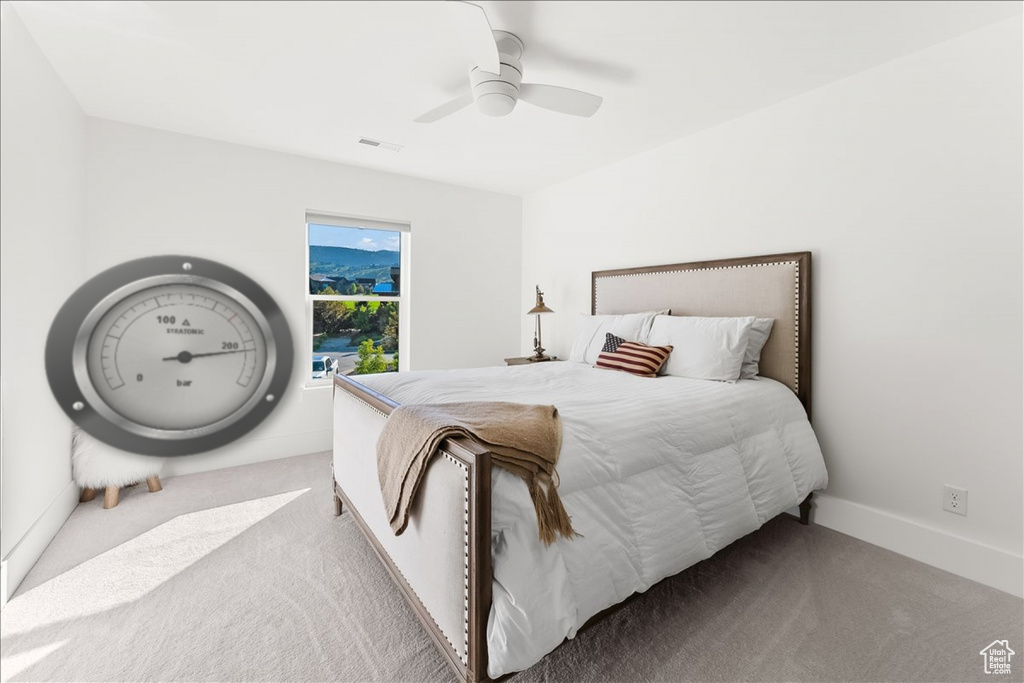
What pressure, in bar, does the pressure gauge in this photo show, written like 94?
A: 210
